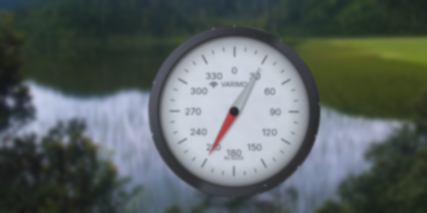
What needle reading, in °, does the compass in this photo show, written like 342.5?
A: 210
